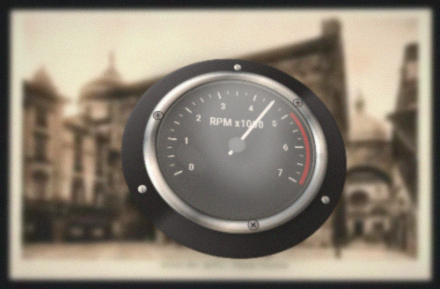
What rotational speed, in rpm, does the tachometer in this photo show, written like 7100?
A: 4500
